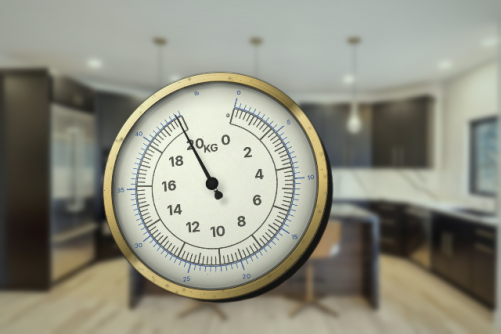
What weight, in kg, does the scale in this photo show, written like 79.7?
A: 19.8
